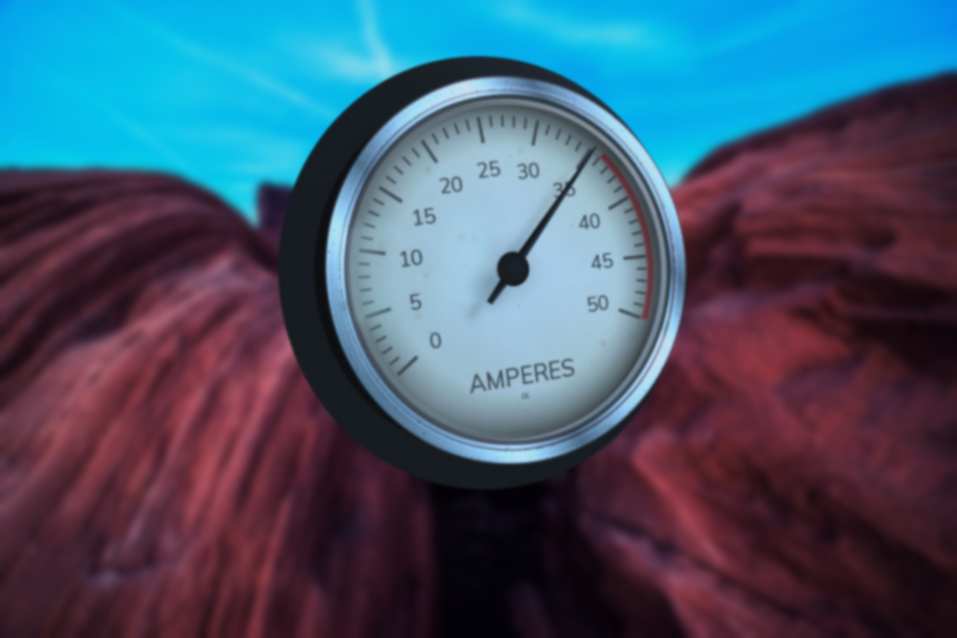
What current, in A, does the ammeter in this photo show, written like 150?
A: 35
